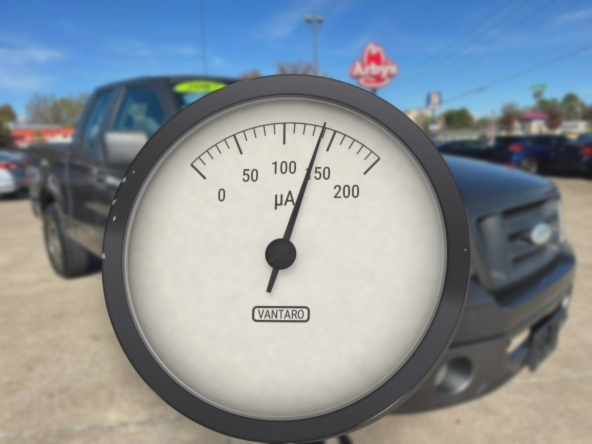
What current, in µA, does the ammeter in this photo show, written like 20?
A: 140
